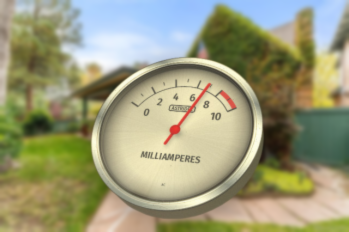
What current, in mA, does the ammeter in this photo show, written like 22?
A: 7
